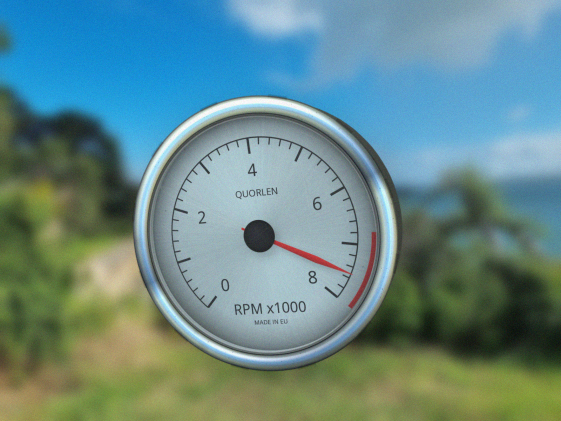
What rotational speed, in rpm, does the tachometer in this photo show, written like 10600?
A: 7500
